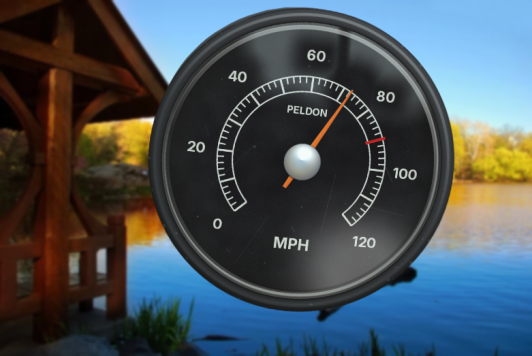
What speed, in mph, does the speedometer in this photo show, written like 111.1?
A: 72
